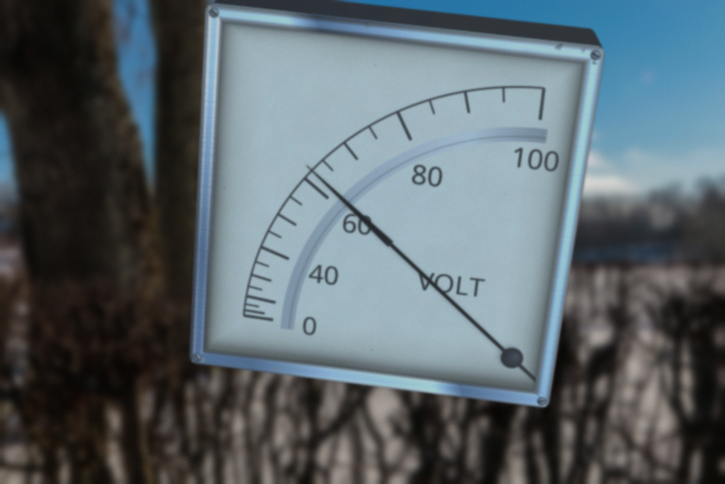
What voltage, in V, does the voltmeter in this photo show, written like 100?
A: 62.5
